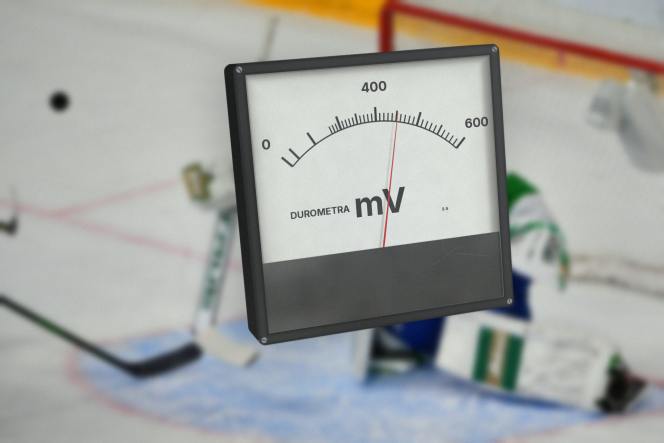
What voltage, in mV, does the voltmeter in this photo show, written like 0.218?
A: 450
